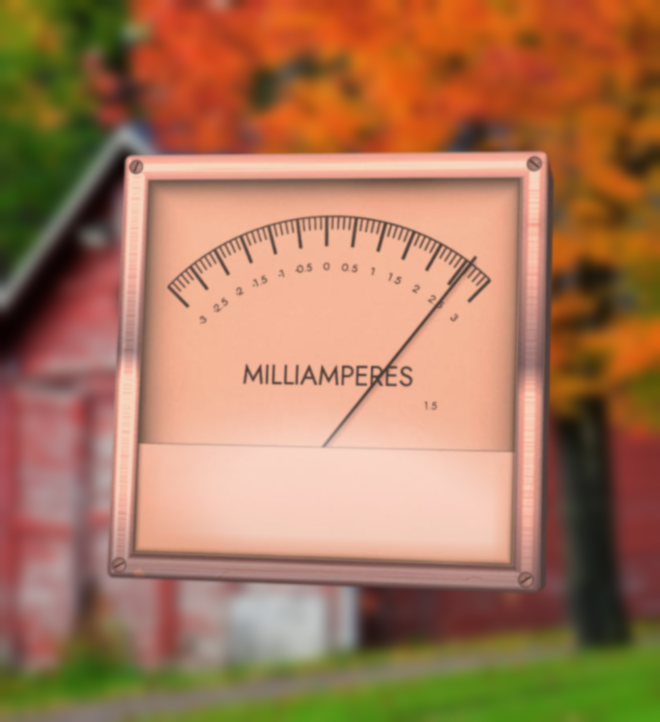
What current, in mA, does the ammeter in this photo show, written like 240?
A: 2.6
